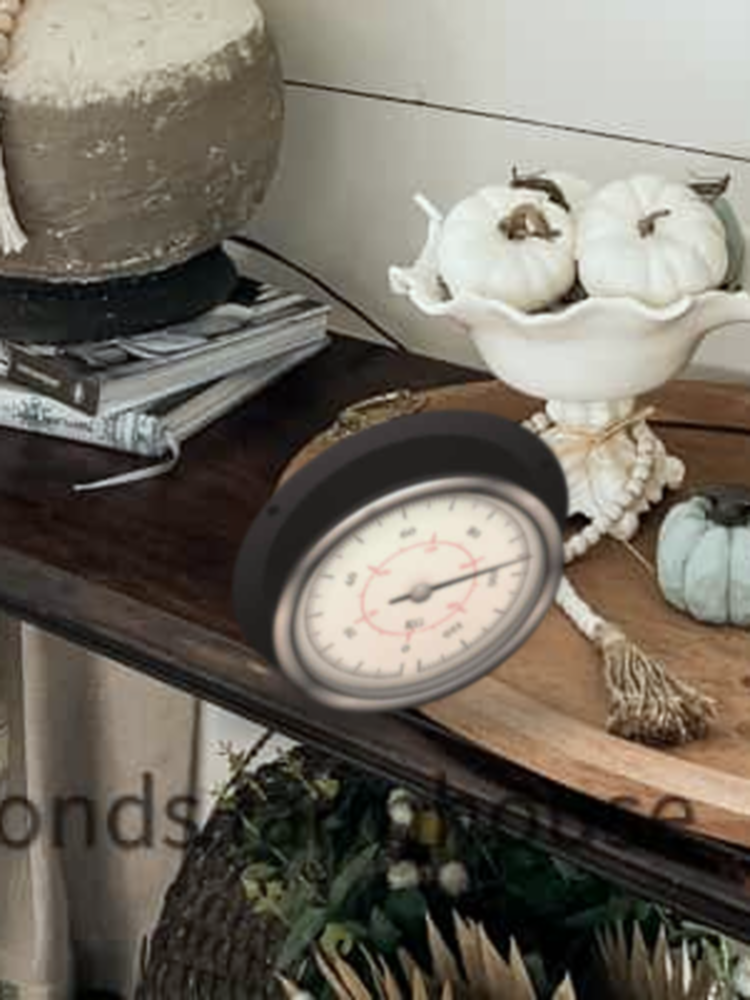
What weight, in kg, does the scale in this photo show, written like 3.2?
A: 95
